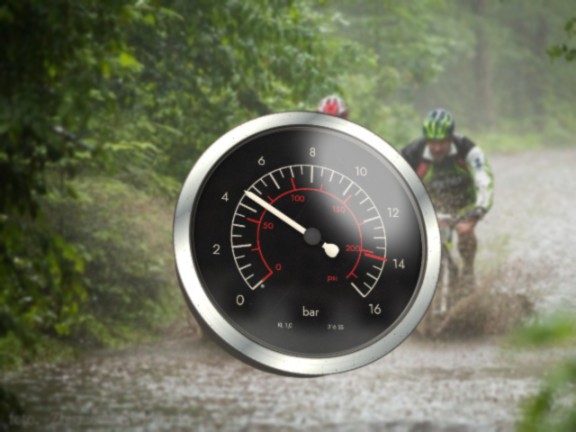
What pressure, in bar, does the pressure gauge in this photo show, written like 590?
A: 4.5
